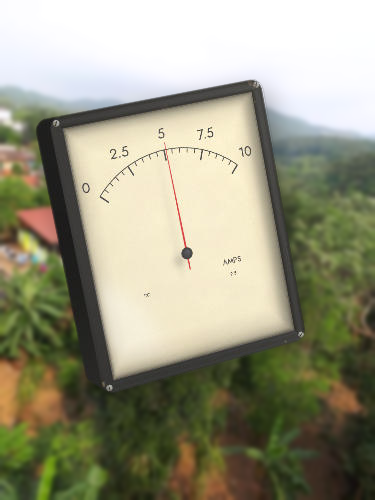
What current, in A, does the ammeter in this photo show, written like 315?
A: 5
